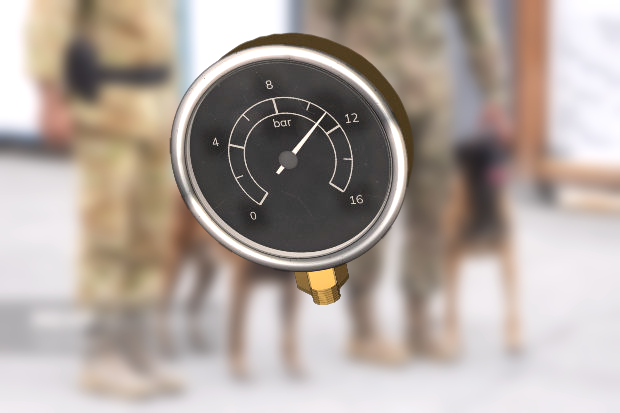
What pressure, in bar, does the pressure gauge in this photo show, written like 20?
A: 11
